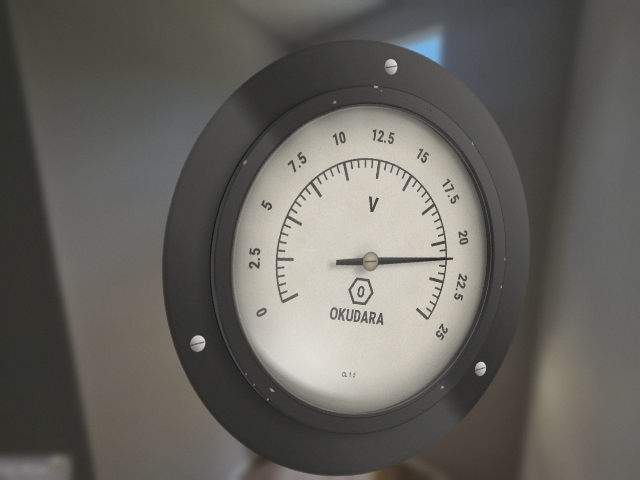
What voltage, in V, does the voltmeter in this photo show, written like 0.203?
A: 21
